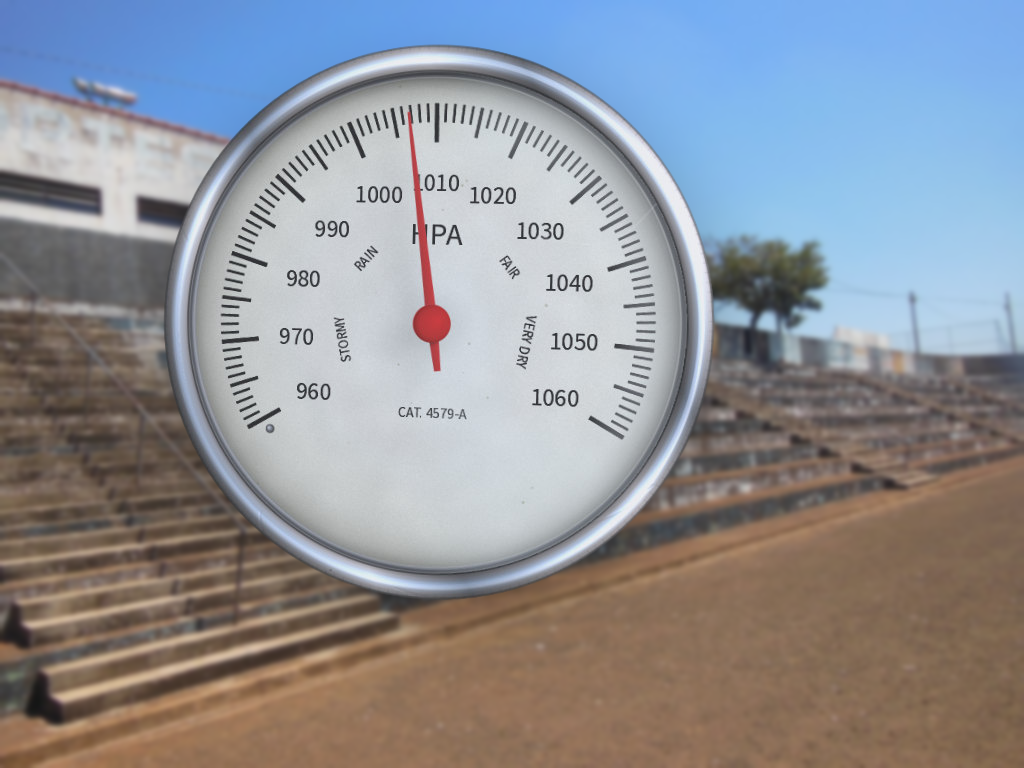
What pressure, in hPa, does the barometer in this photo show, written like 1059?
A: 1007
